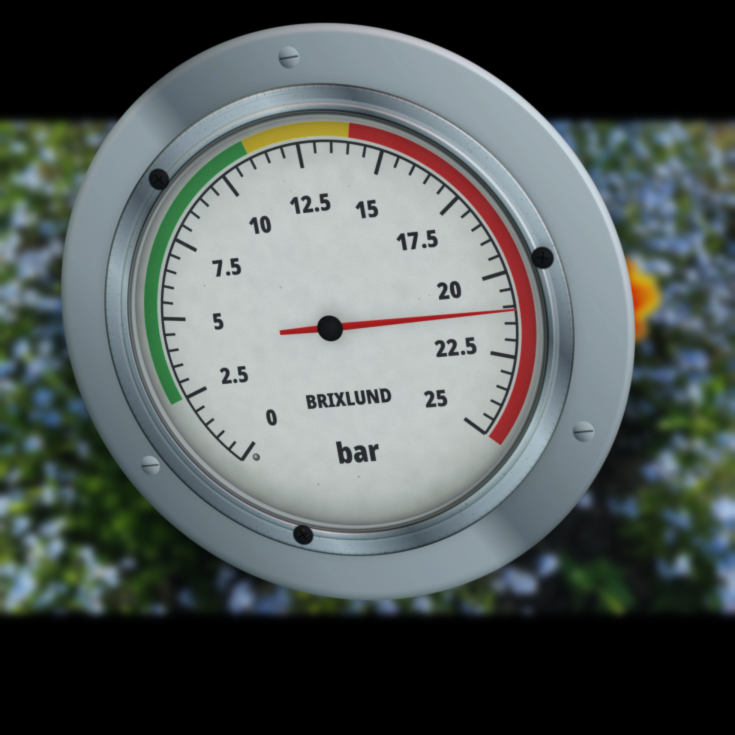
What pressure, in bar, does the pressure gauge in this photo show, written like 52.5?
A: 21
